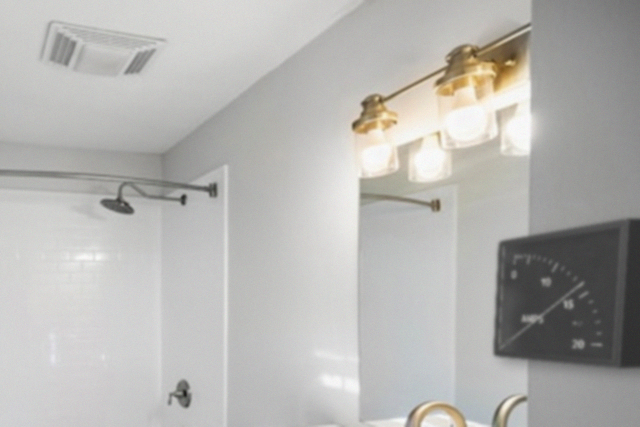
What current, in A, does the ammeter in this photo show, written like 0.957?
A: 14
